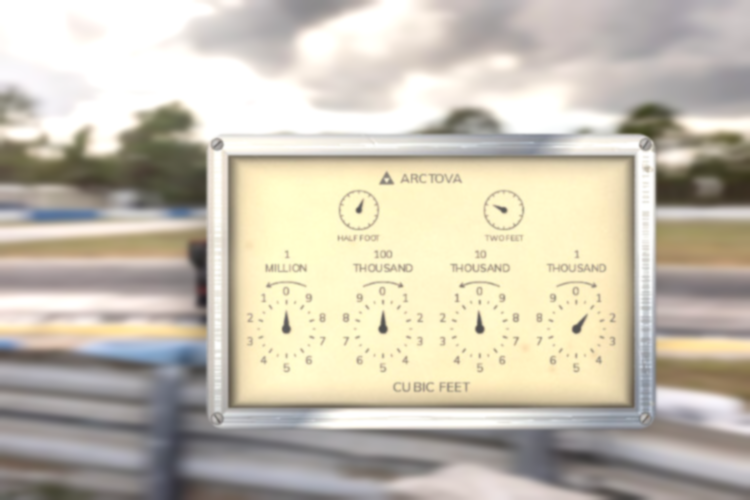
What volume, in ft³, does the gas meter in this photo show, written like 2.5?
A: 100
